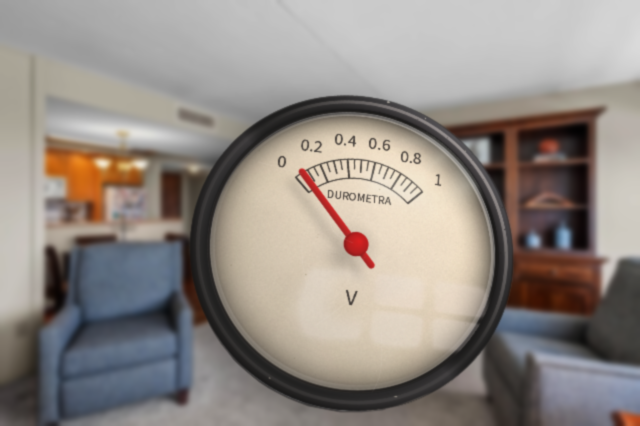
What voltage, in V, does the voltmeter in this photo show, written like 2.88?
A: 0.05
